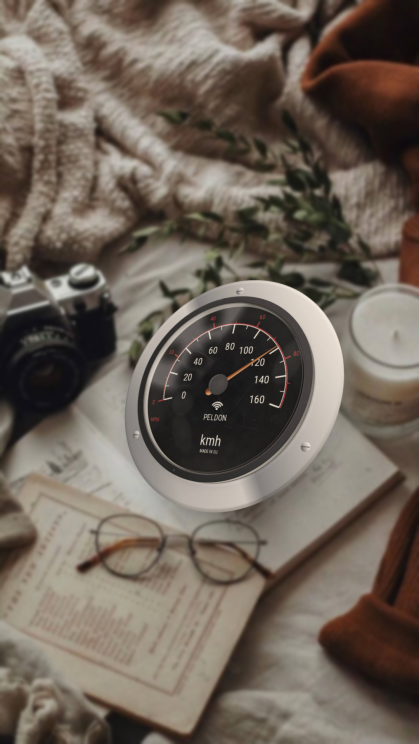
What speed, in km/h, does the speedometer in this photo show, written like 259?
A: 120
